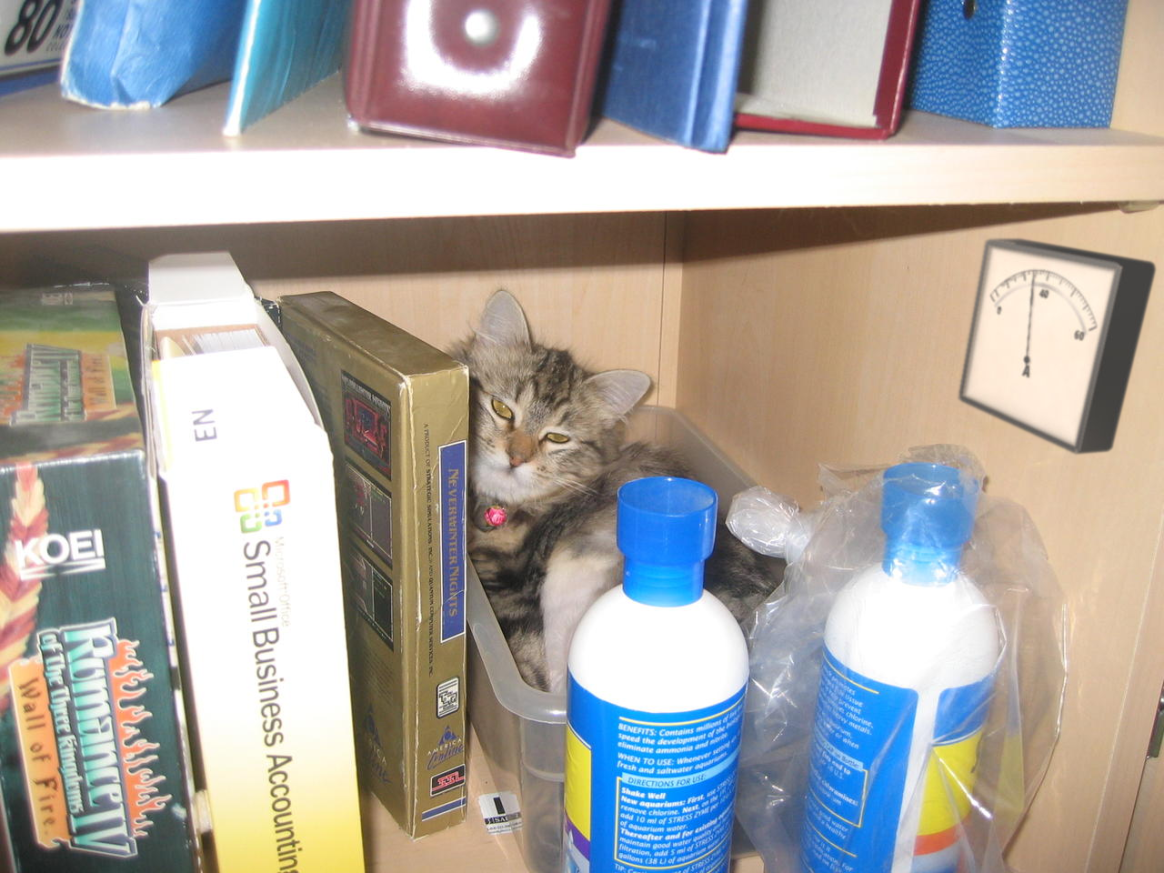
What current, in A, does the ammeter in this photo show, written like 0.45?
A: 35
